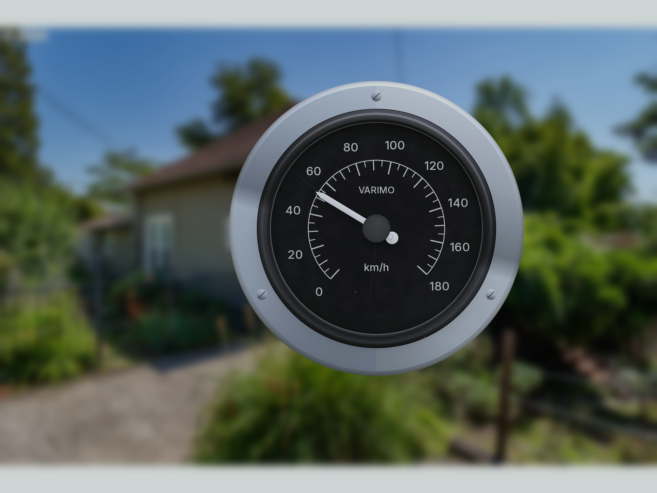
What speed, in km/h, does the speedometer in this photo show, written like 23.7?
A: 52.5
